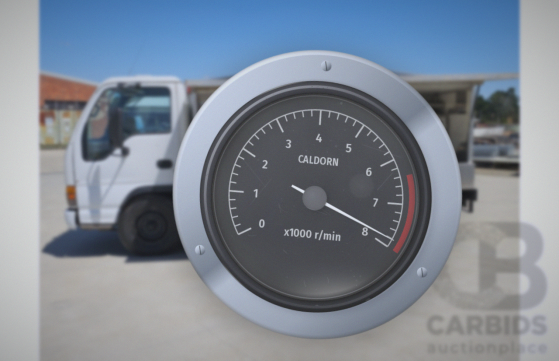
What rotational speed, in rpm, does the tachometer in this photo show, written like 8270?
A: 7800
